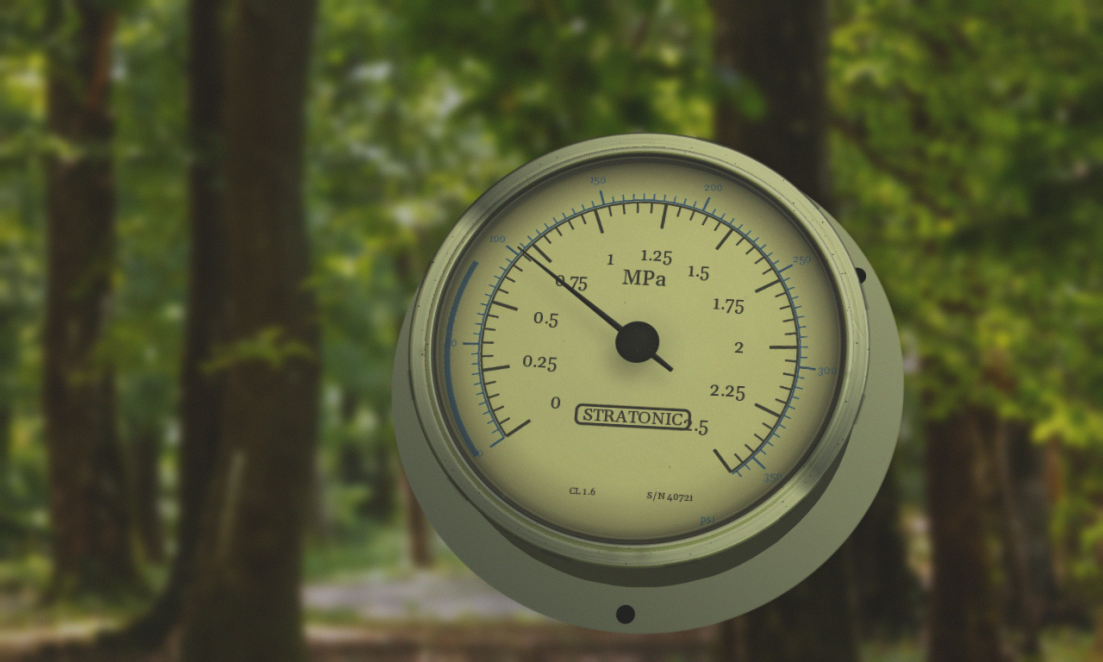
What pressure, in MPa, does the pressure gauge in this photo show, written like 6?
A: 0.7
